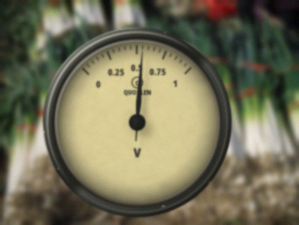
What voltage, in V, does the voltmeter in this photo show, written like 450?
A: 0.55
